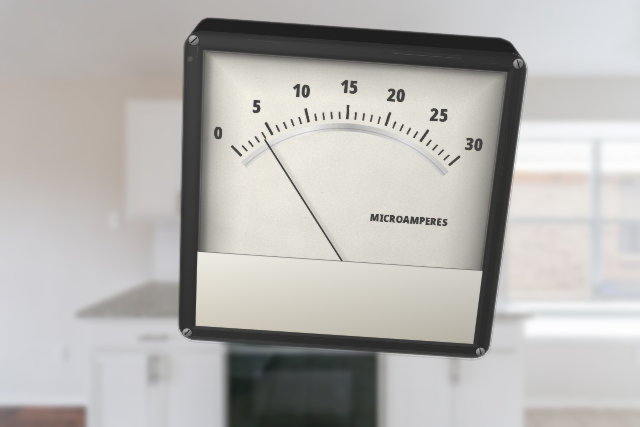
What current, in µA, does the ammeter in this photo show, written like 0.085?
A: 4
